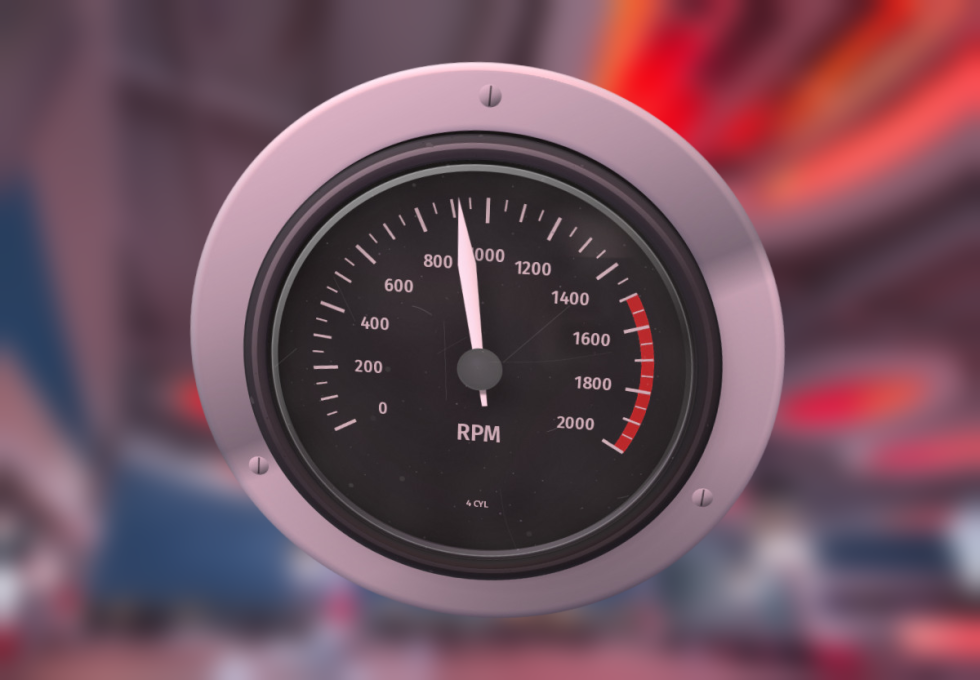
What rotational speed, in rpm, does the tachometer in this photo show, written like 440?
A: 925
